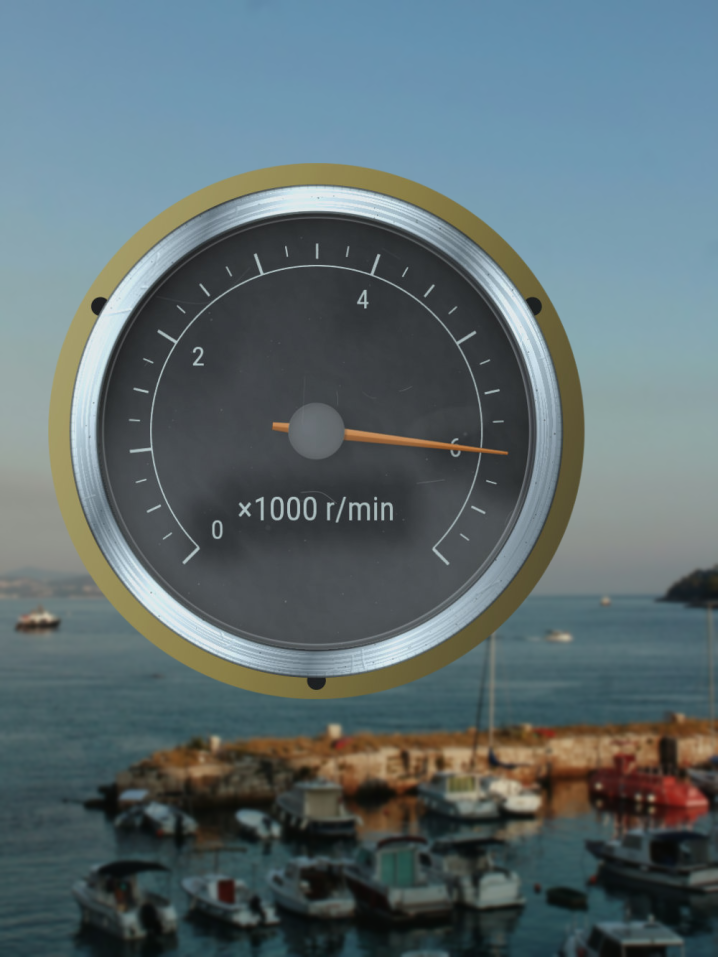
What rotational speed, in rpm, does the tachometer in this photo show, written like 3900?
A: 6000
